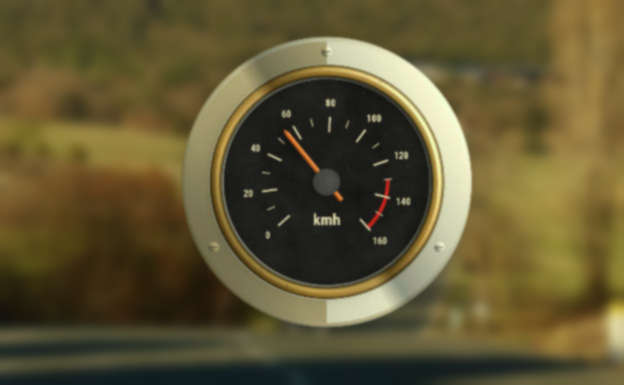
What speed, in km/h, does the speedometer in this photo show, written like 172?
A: 55
